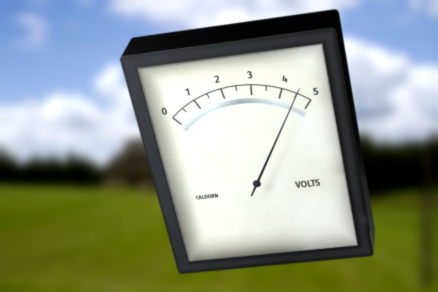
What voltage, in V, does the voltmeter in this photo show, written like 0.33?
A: 4.5
